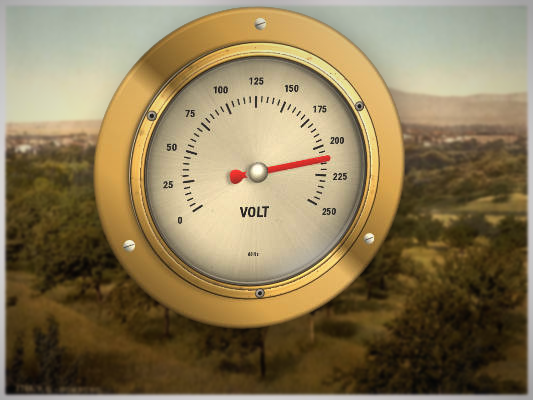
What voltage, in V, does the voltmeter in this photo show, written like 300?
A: 210
